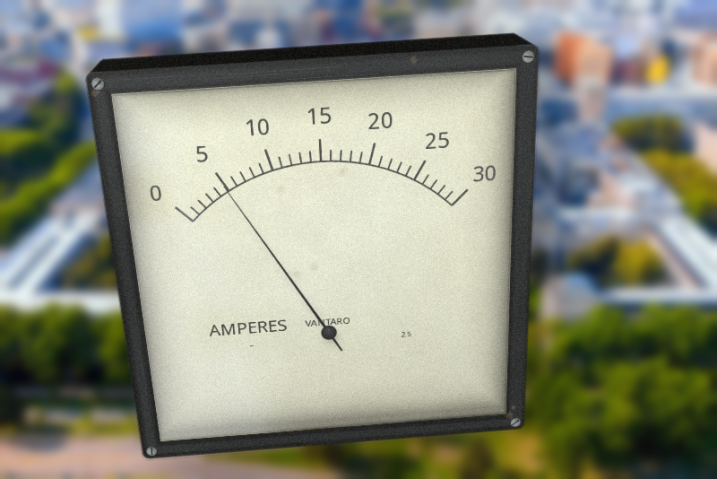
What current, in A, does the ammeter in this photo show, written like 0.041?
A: 5
